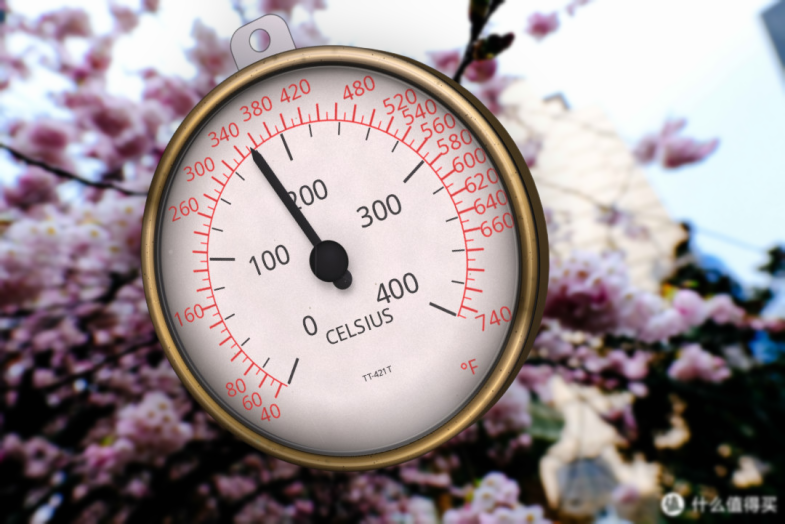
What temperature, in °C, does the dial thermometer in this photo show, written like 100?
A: 180
